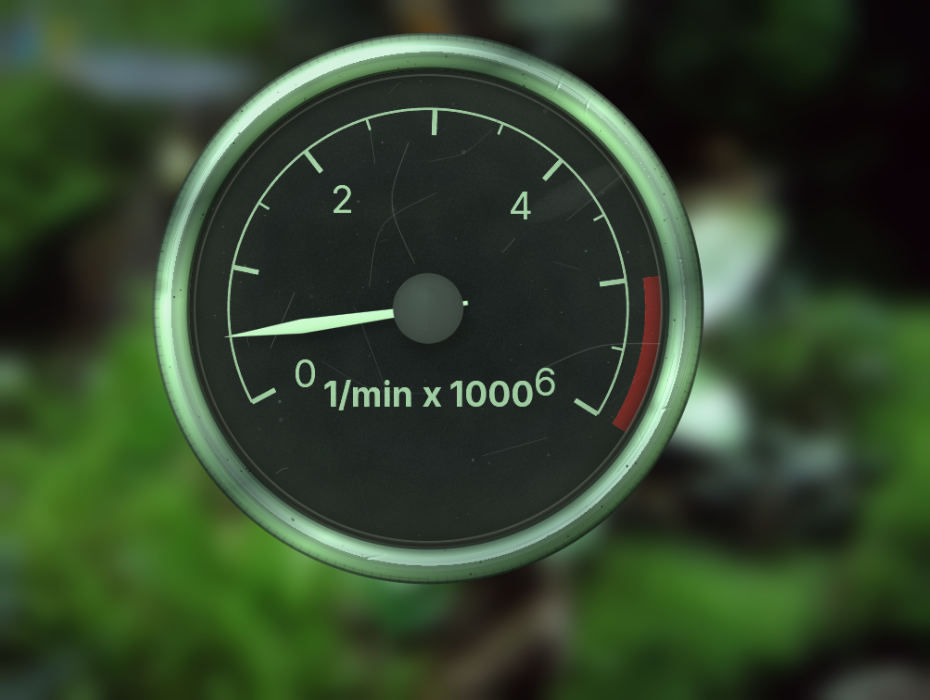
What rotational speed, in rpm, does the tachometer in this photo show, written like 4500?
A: 500
